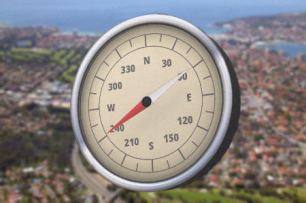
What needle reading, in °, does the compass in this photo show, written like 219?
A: 240
